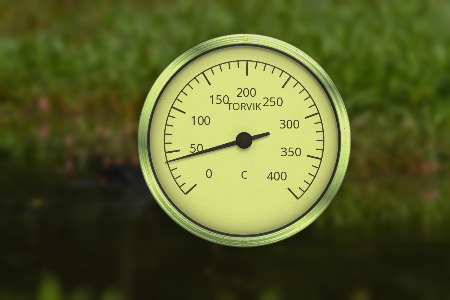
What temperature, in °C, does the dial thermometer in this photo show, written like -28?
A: 40
